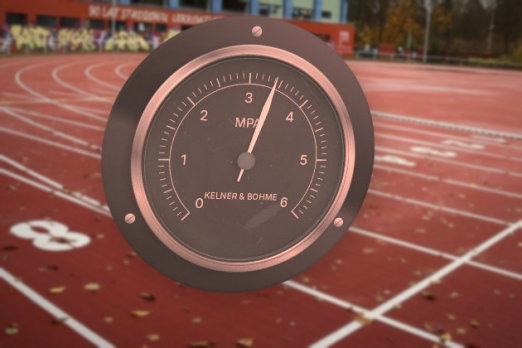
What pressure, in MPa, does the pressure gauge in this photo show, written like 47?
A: 3.4
